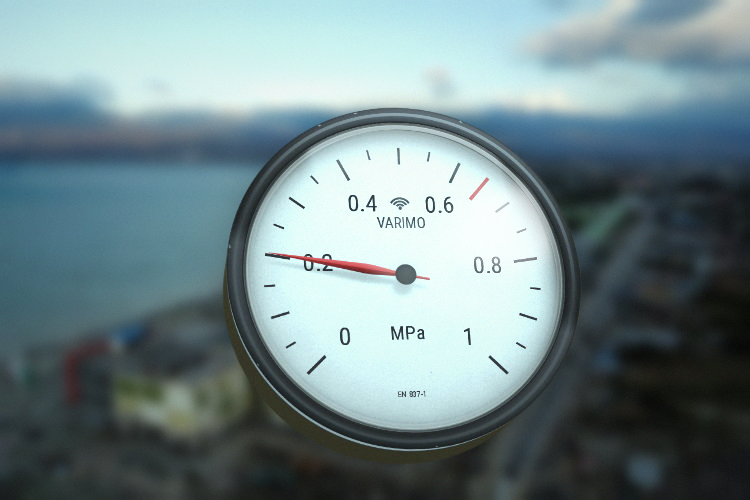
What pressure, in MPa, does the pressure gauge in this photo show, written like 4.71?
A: 0.2
